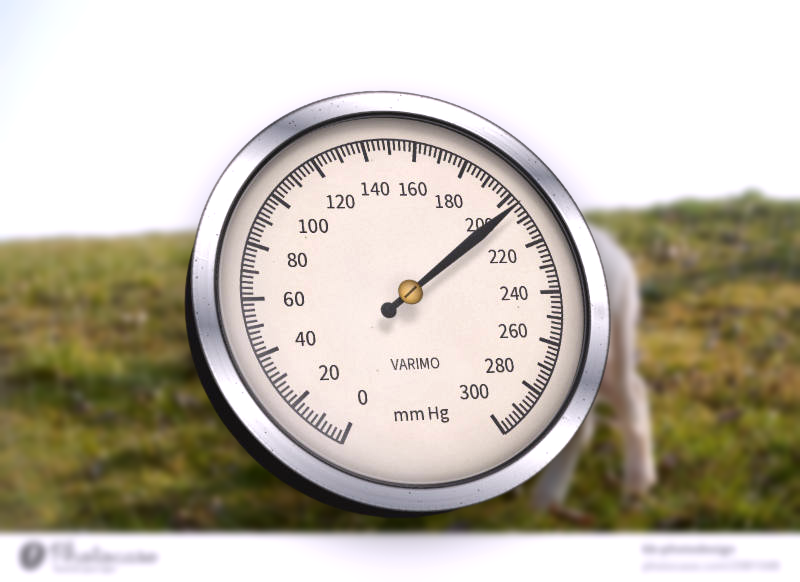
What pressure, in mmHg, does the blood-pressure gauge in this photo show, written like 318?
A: 204
